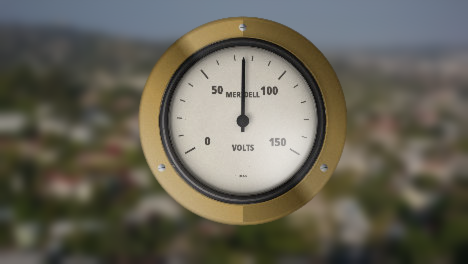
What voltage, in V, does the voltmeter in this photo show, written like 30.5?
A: 75
